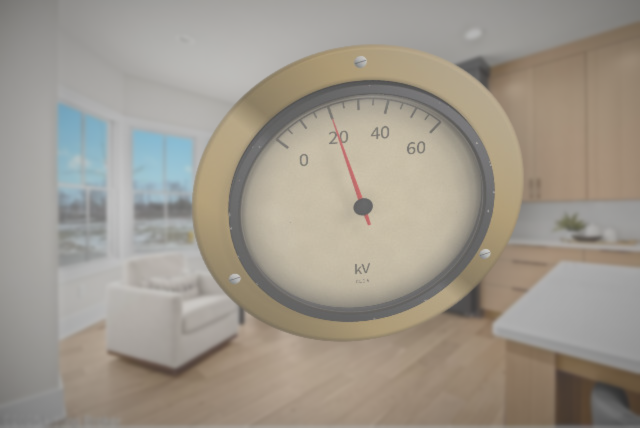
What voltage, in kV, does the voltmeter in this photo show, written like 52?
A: 20
